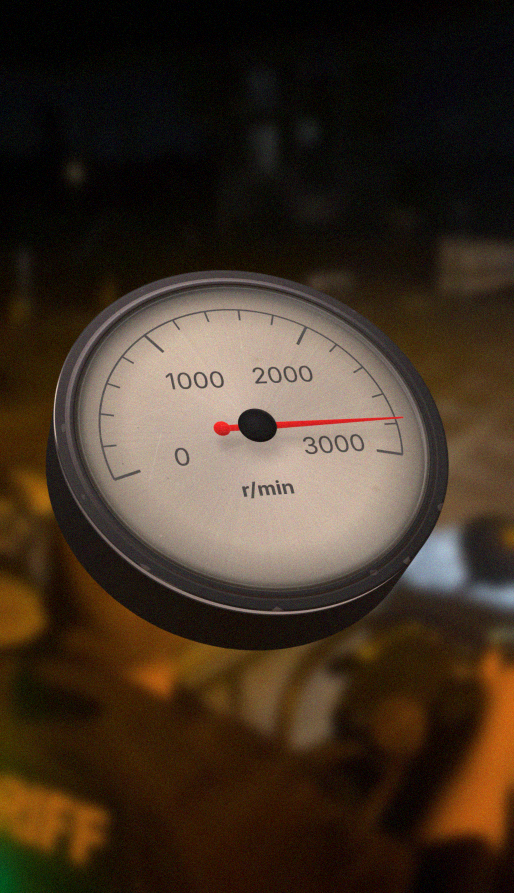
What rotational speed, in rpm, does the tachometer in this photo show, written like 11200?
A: 2800
